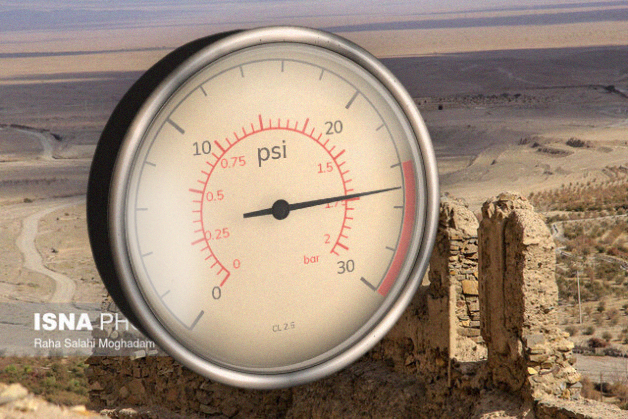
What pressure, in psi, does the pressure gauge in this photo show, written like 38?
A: 25
